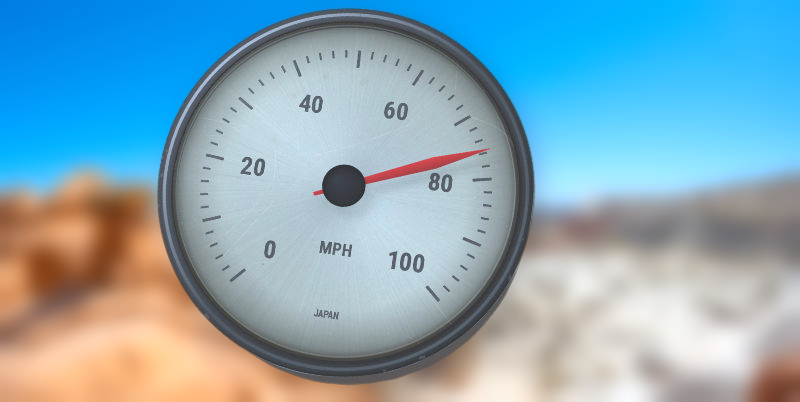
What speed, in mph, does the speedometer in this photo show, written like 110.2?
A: 76
